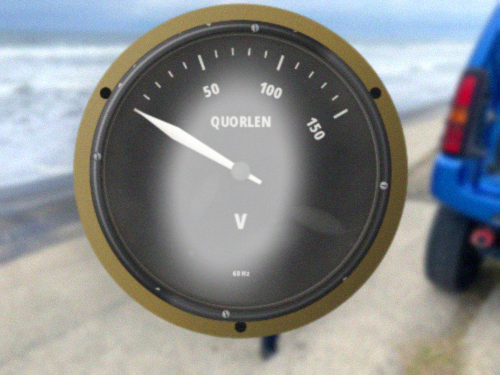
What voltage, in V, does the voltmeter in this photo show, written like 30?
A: 0
